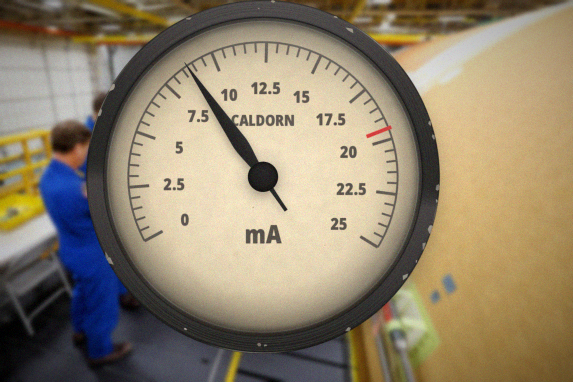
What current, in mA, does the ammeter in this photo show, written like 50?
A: 8.75
